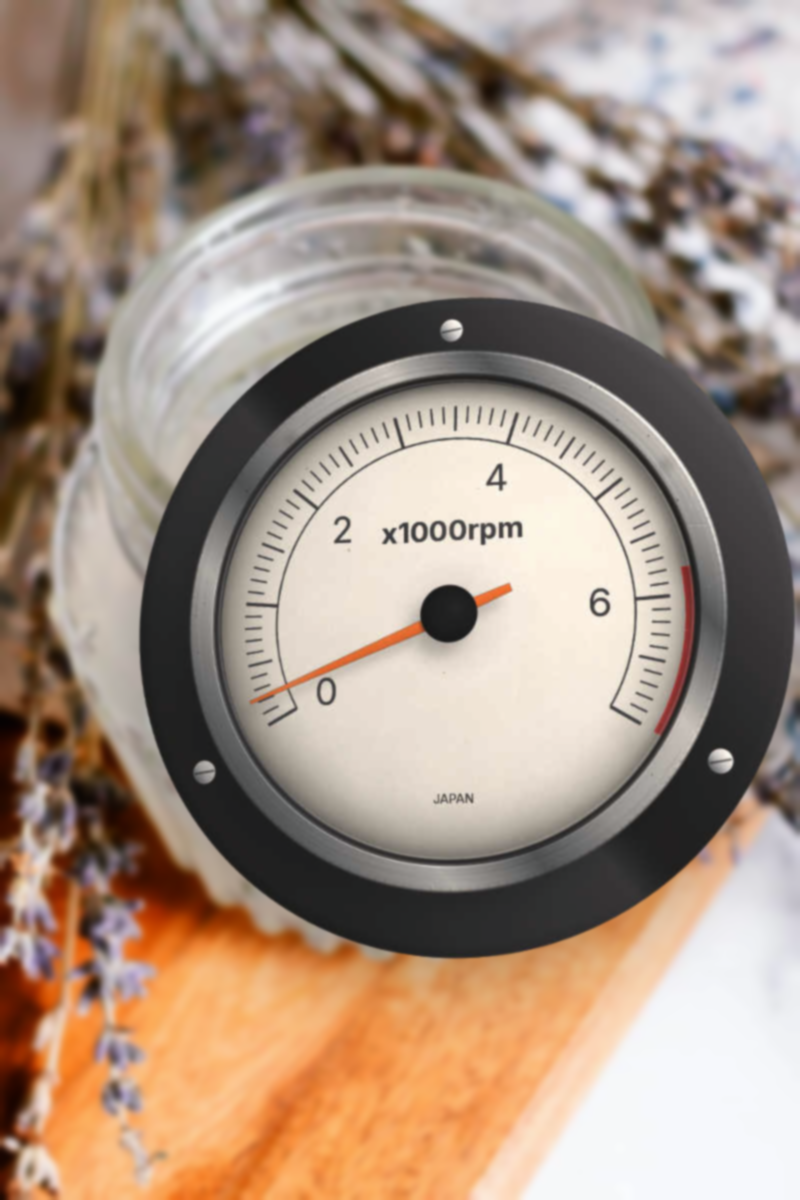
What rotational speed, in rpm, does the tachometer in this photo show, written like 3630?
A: 200
